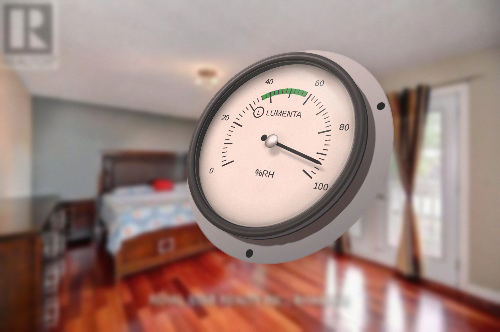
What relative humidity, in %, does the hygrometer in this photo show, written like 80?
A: 94
